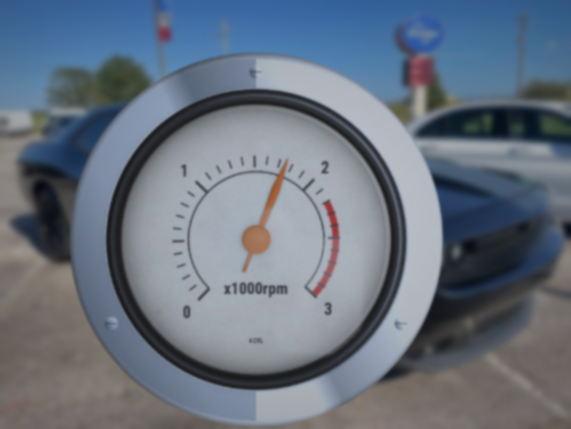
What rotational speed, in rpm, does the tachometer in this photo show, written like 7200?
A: 1750
